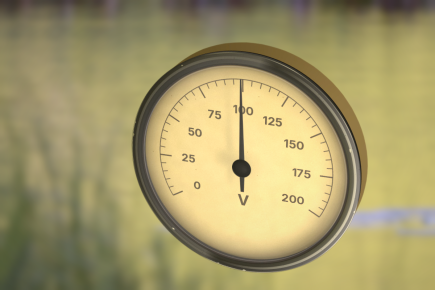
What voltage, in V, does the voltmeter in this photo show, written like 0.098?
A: 100
